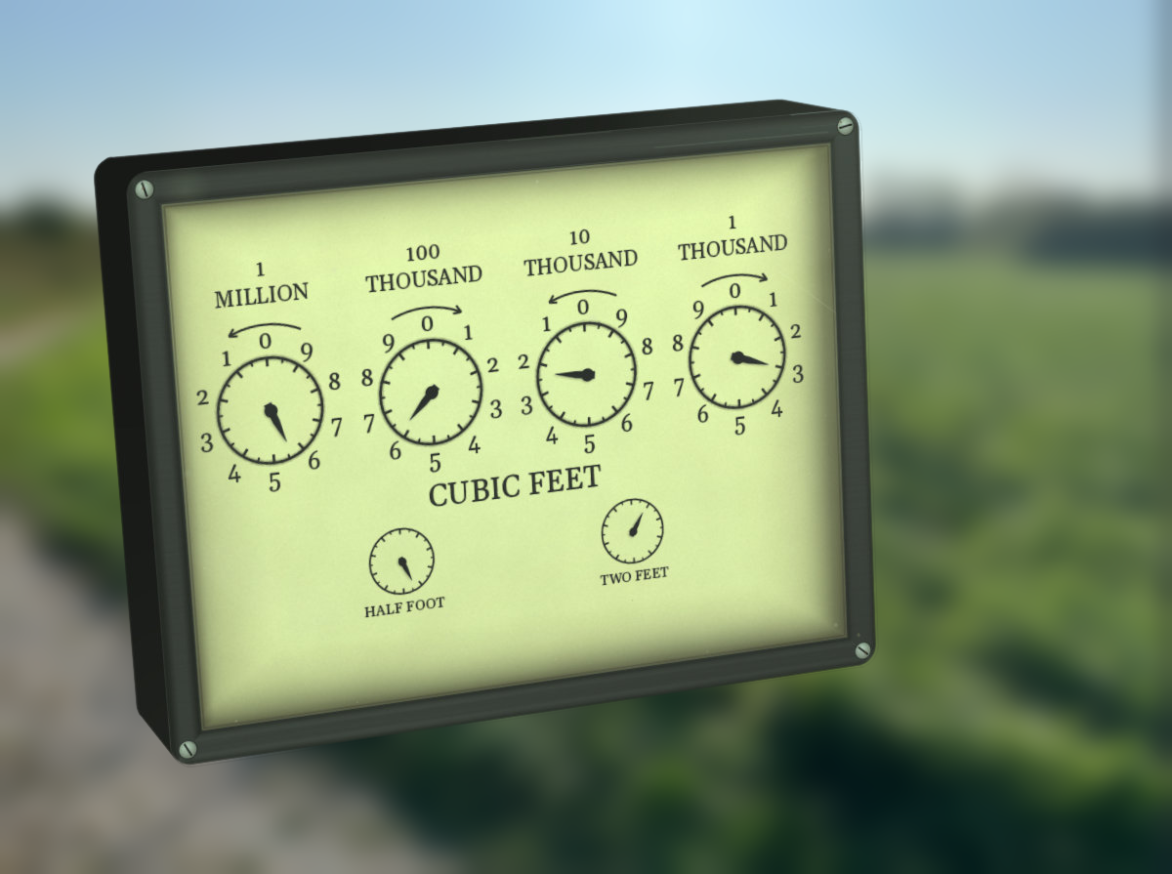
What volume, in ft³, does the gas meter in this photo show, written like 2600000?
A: 562300
